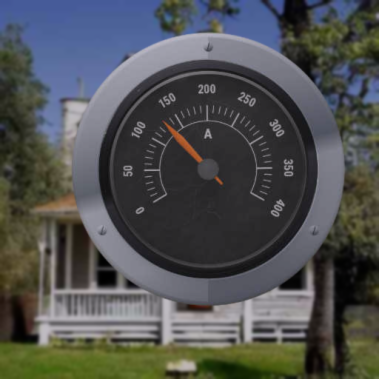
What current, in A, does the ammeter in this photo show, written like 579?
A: 130
